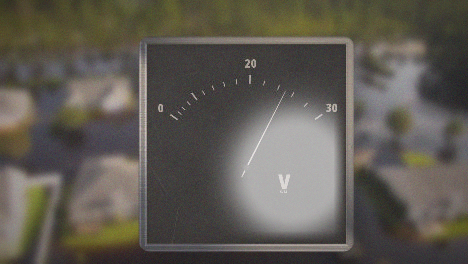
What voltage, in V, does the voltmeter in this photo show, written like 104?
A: 25
